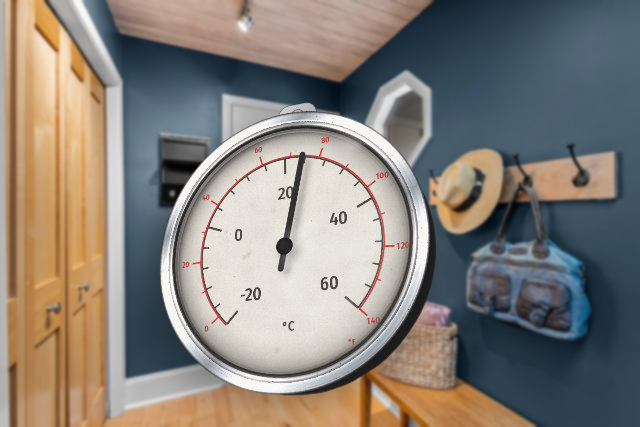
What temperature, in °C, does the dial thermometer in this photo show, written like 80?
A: 24
